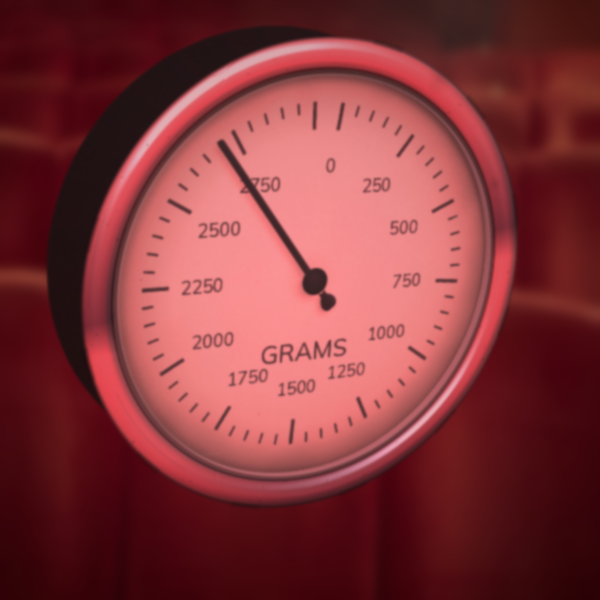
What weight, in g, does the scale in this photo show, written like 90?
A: 2700
